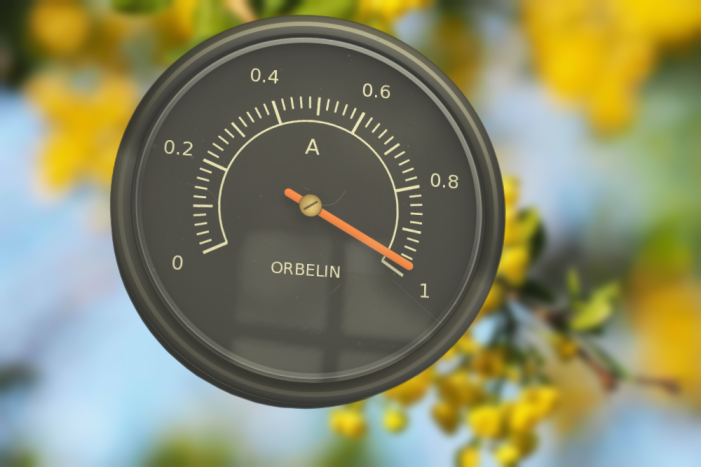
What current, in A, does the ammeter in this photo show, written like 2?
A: 0.98
